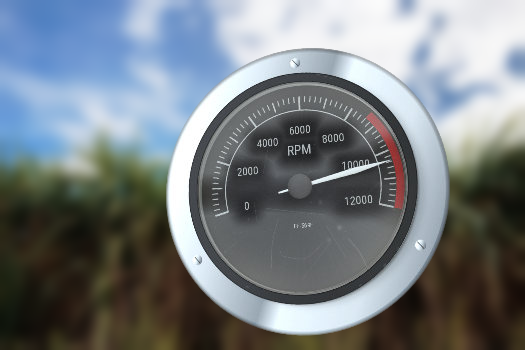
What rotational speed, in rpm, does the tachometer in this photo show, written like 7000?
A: 10400
